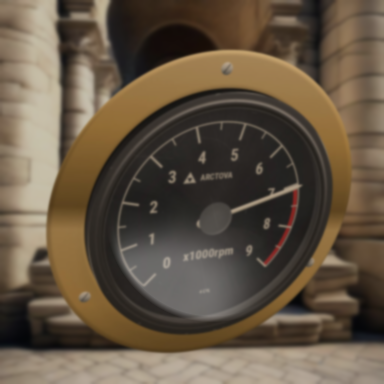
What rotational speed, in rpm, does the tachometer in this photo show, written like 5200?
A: 7000
